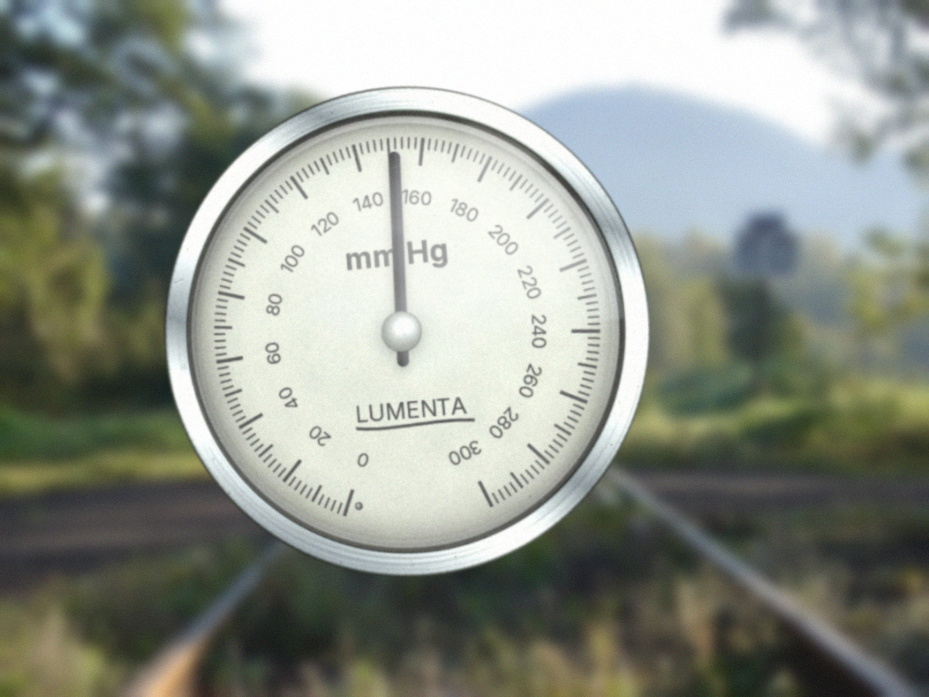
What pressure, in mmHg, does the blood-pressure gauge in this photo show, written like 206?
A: 152
